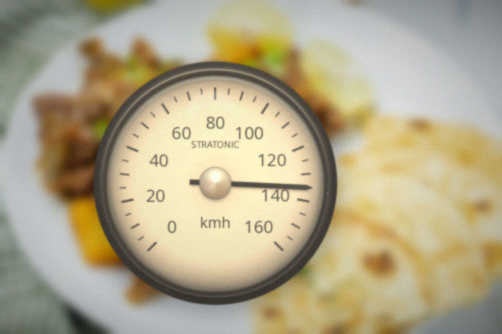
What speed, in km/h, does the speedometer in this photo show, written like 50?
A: 135
